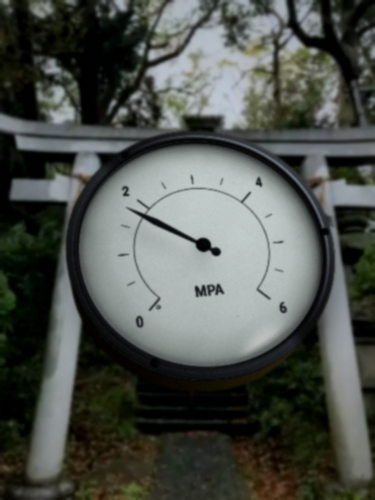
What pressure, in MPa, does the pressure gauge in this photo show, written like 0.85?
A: 1.75
